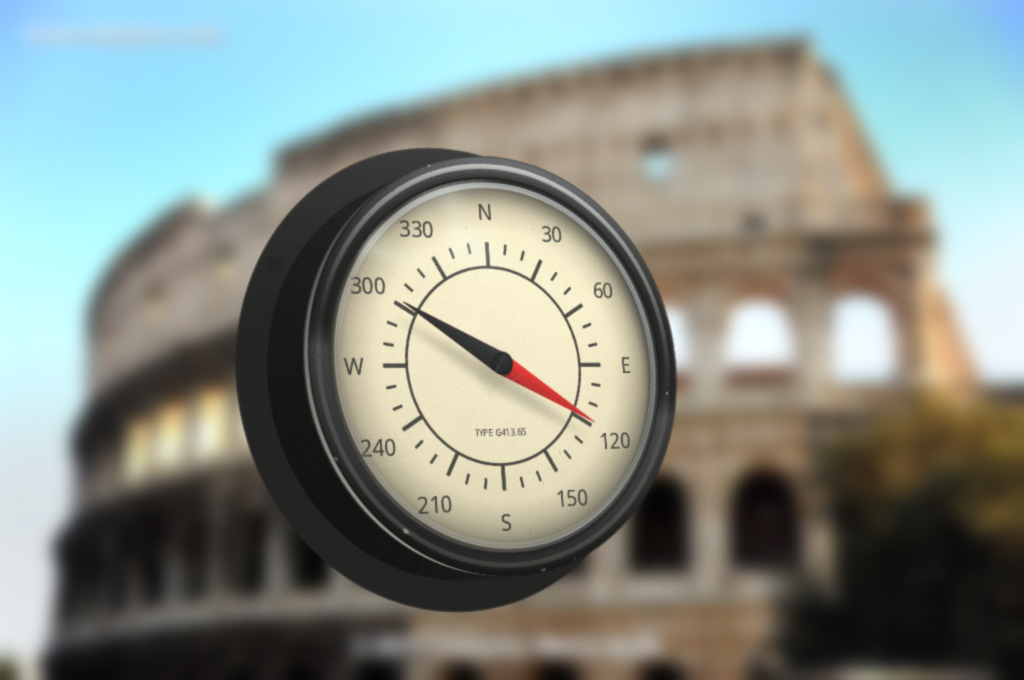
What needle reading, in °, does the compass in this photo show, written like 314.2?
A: 120
